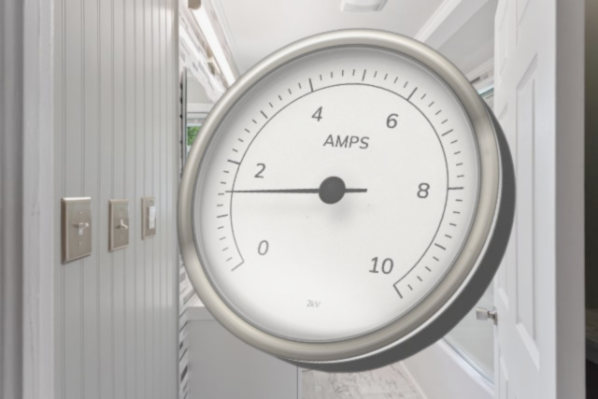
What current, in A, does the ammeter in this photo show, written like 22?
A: 1.4
